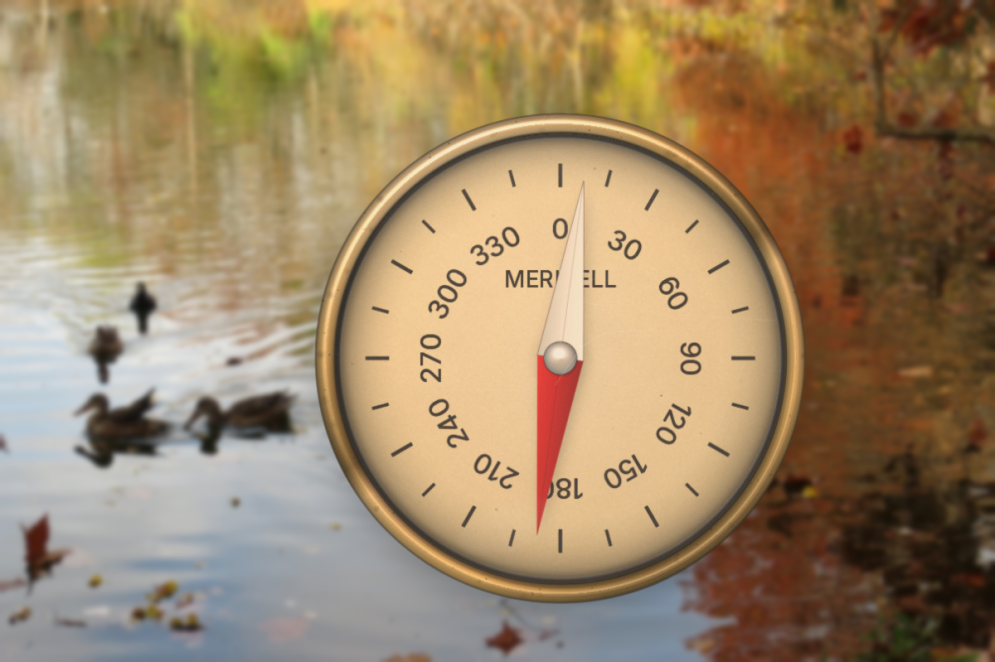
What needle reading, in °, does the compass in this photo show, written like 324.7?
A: 187.5
